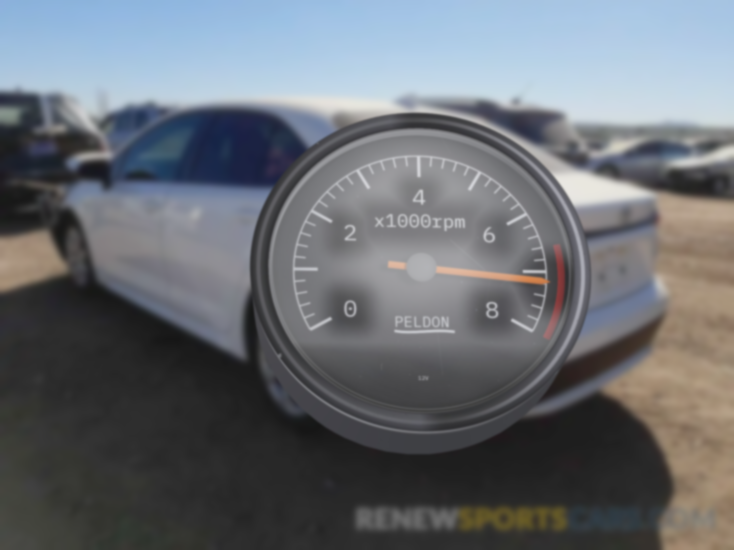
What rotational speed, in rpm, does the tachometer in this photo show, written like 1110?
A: 7200
